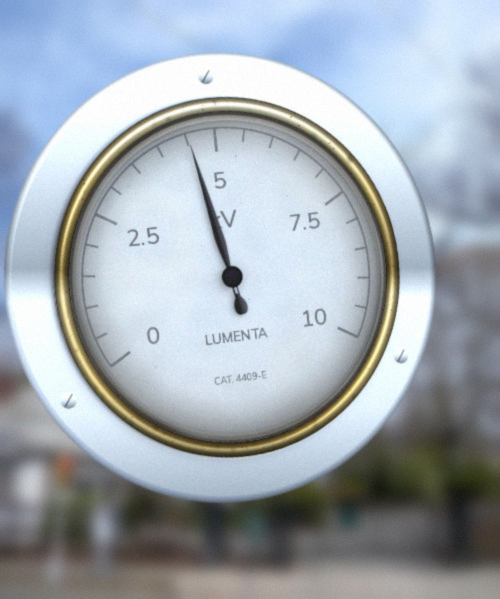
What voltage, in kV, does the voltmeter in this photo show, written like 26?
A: 4.5
